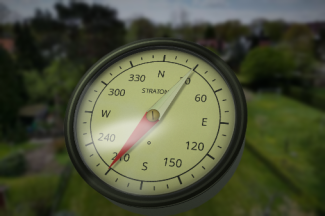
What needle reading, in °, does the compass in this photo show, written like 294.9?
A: 210
